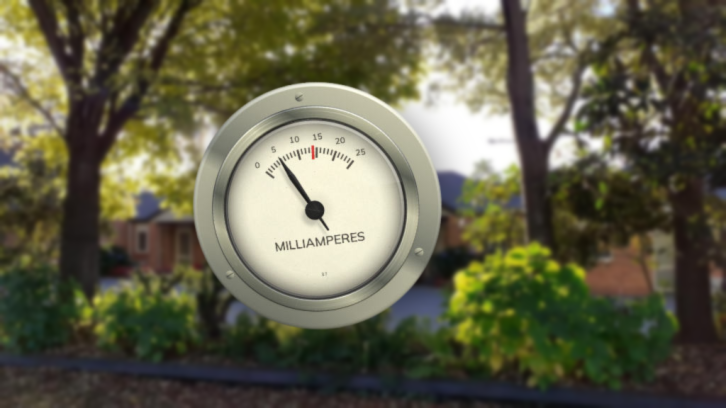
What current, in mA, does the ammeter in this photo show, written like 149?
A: 5
